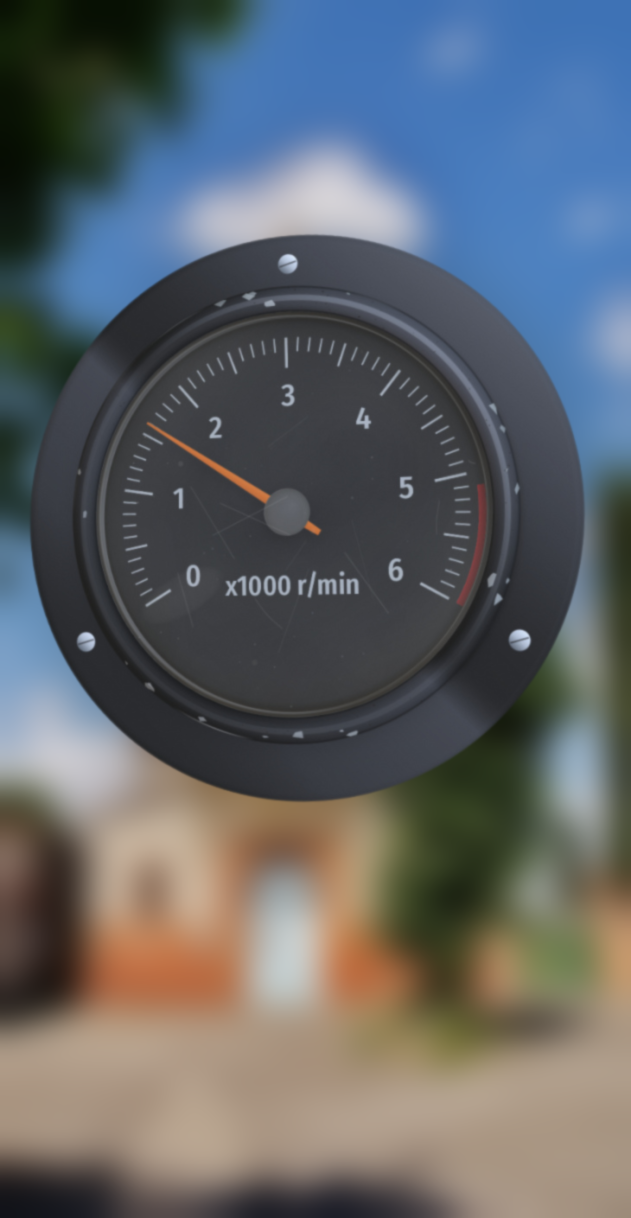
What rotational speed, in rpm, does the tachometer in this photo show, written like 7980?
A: 1600
